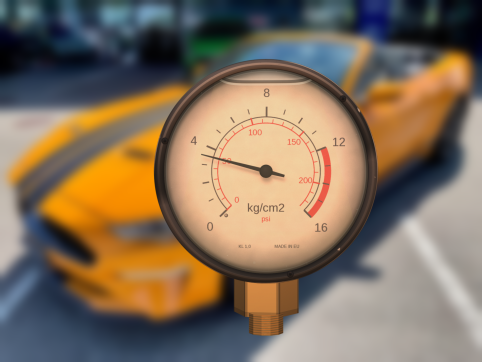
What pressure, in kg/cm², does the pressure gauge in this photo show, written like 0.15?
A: 3.5
